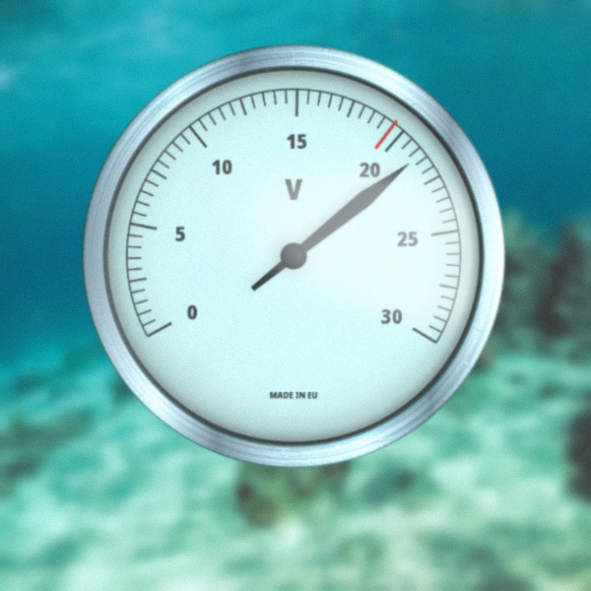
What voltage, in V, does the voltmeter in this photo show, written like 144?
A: 21.25
